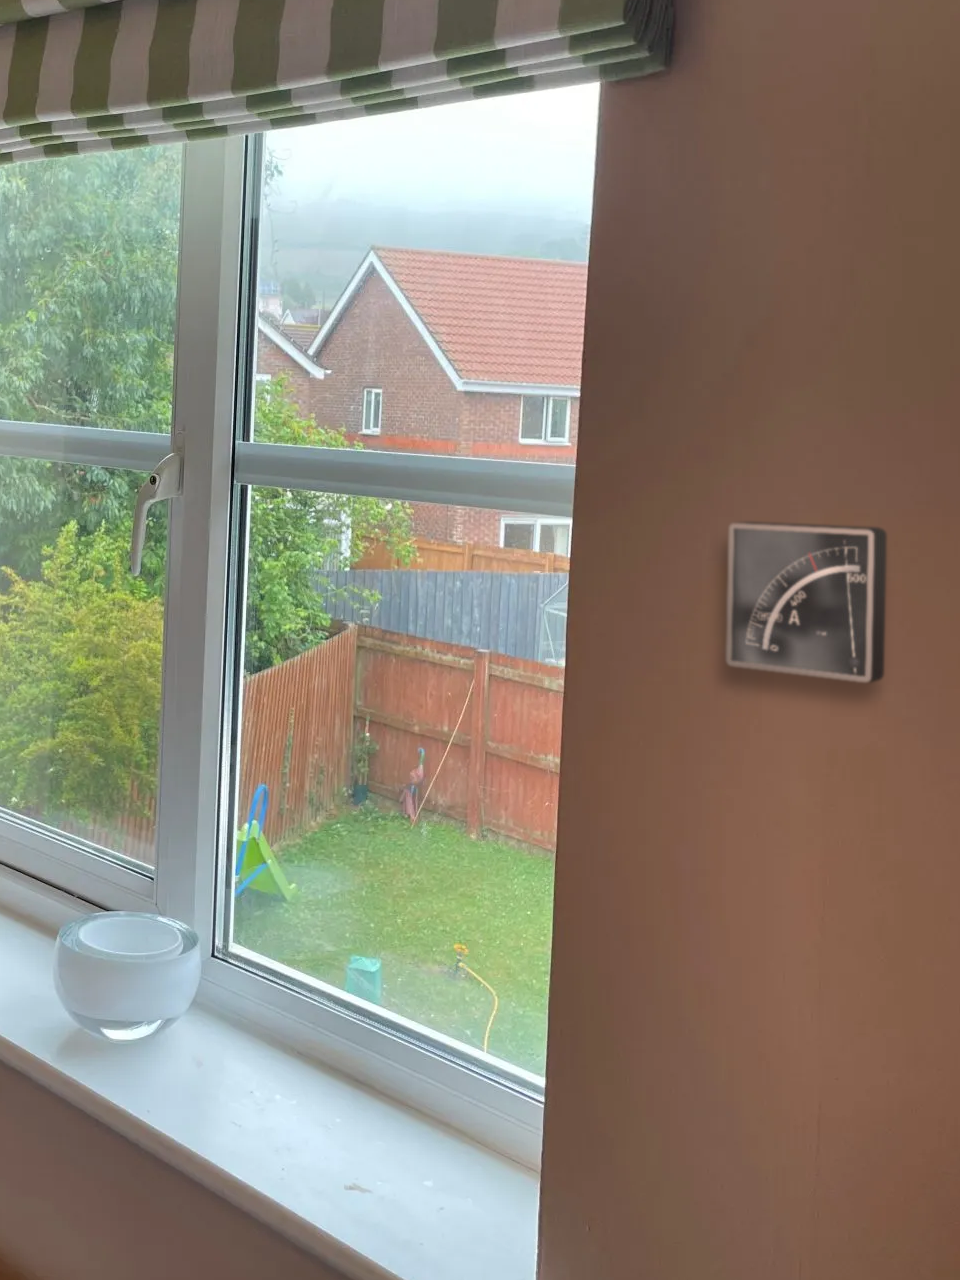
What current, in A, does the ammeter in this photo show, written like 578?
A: 580
